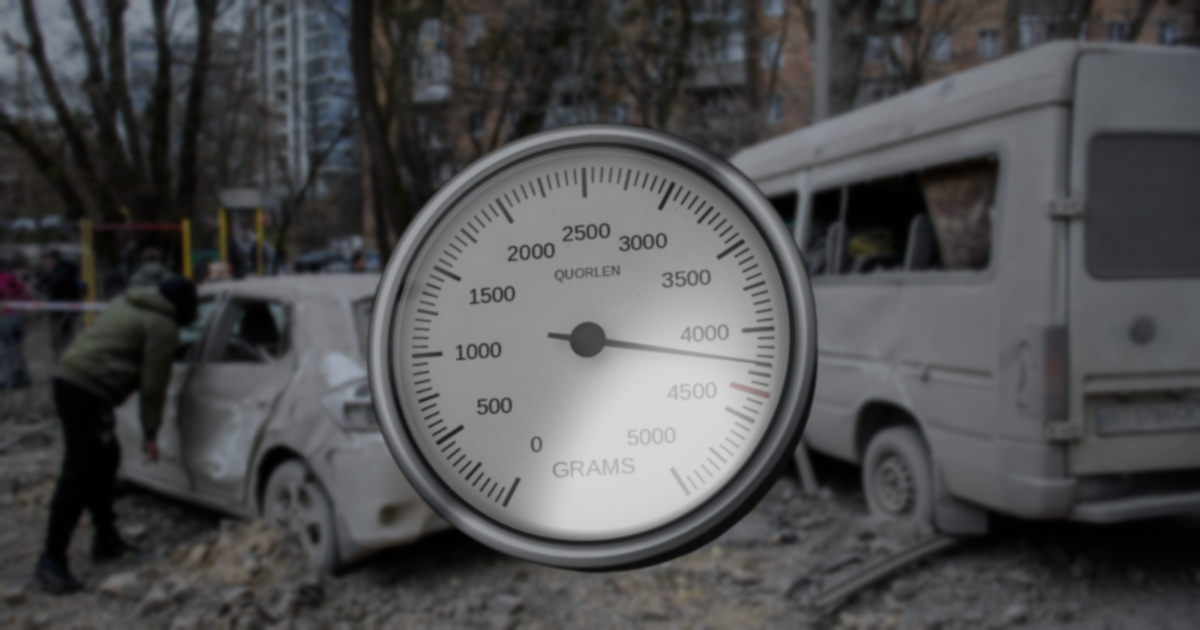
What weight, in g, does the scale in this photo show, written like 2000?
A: 4200
